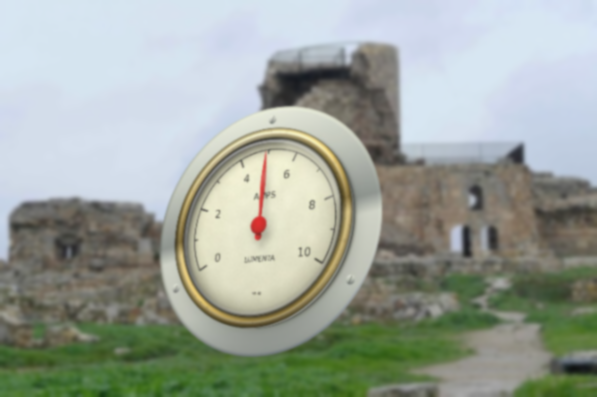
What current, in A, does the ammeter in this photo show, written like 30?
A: 5
